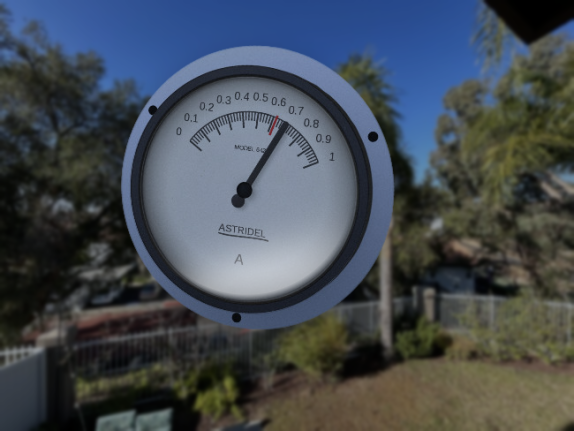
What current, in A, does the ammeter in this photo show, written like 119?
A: 0.7
